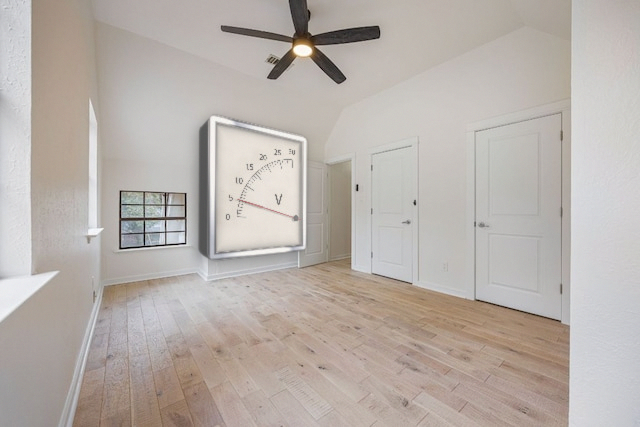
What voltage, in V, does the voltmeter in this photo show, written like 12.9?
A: 5
